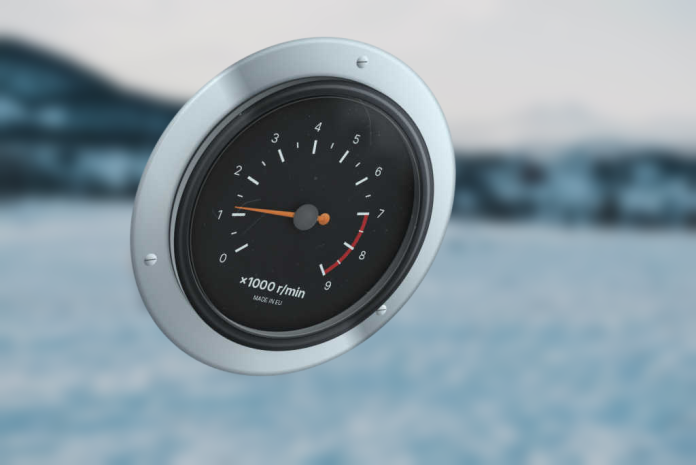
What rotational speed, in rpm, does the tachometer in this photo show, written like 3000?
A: 1250
